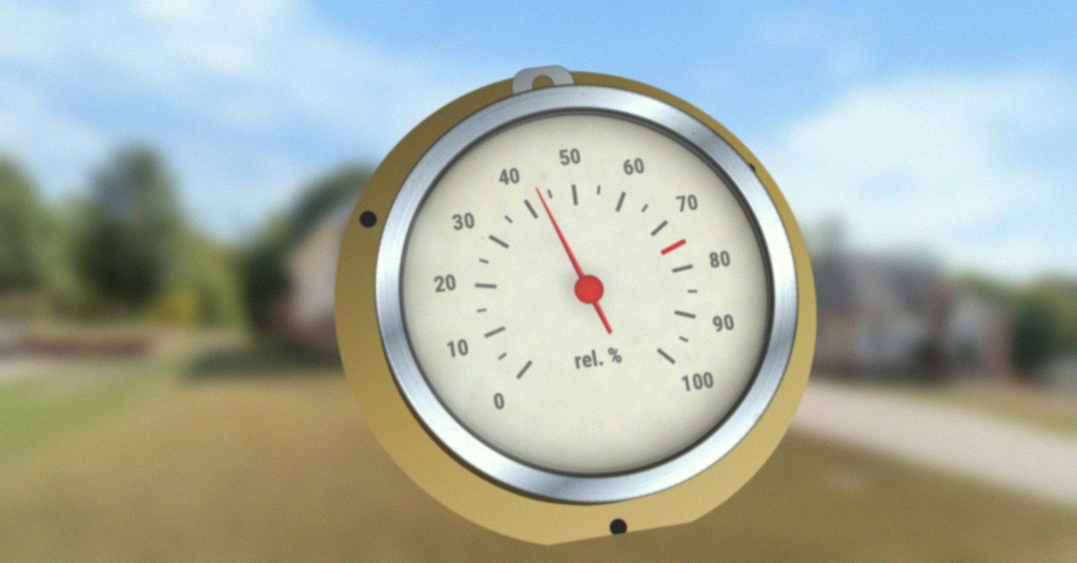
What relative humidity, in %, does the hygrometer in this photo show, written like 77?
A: 42.5
